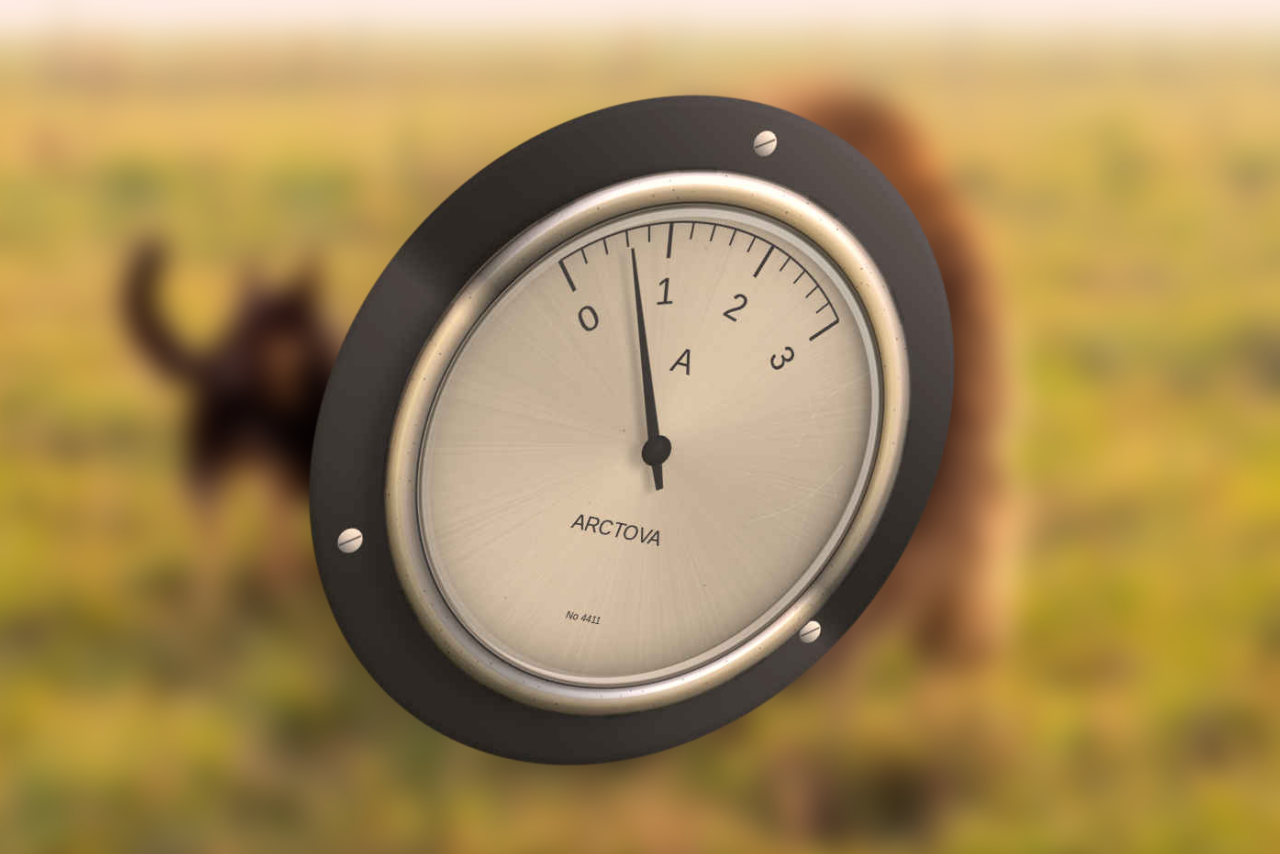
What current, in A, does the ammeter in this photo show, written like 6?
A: 0.6
